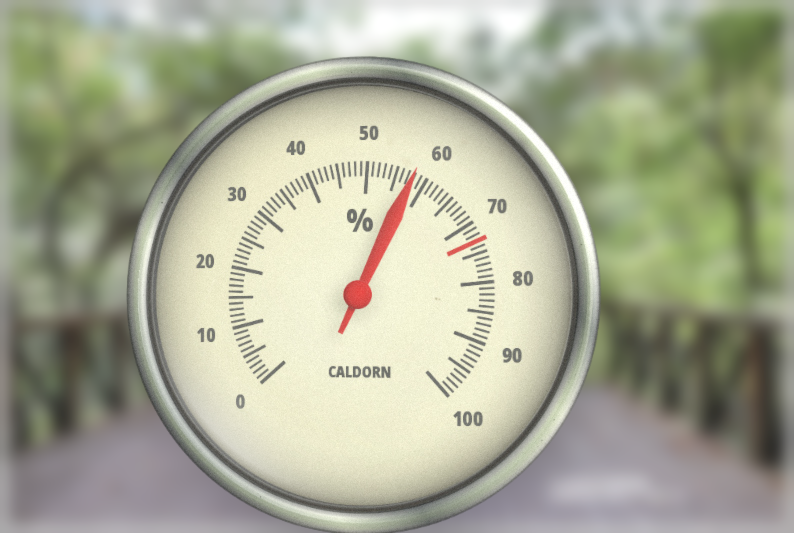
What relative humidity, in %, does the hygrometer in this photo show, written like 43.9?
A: 58
